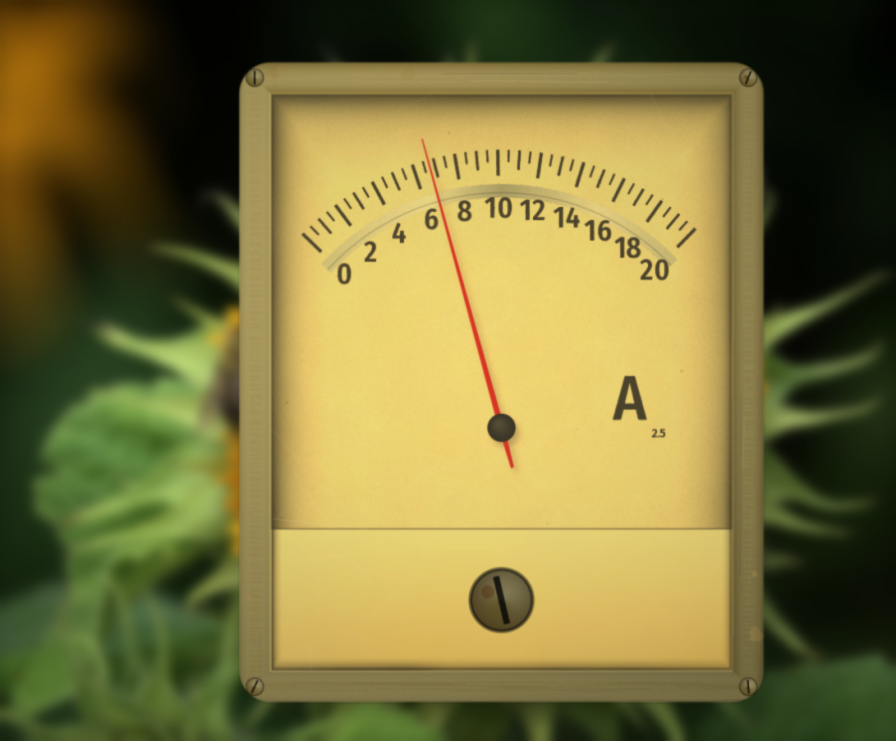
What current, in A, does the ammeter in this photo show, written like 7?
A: 6.75
